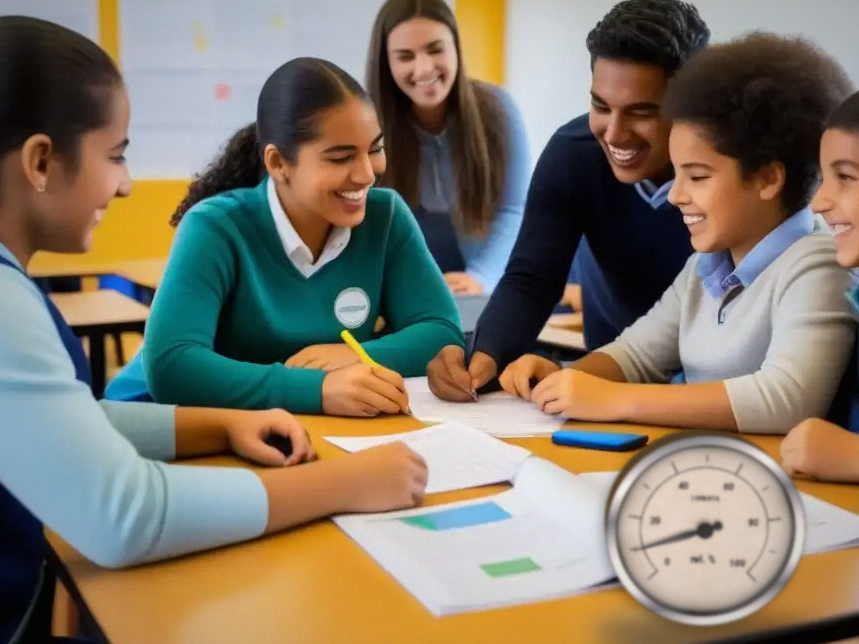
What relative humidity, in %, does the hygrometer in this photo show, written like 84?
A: 10
